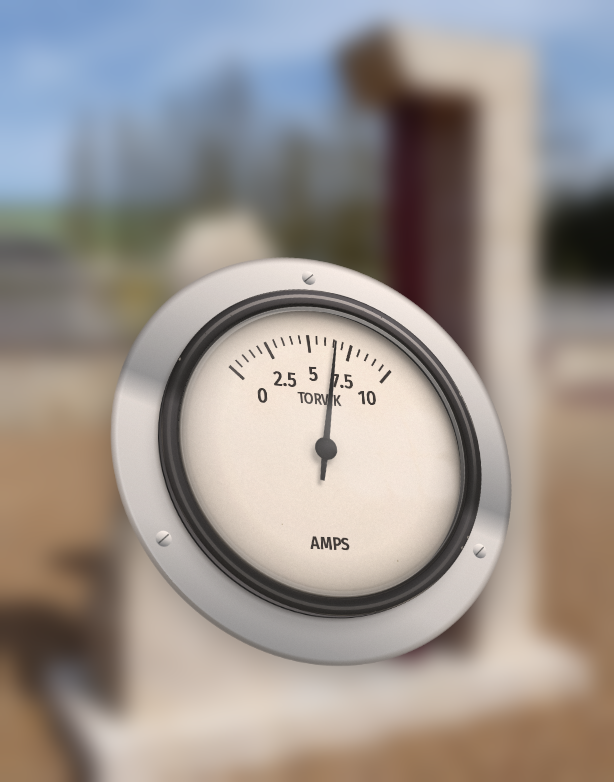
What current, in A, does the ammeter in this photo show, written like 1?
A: 6.5
